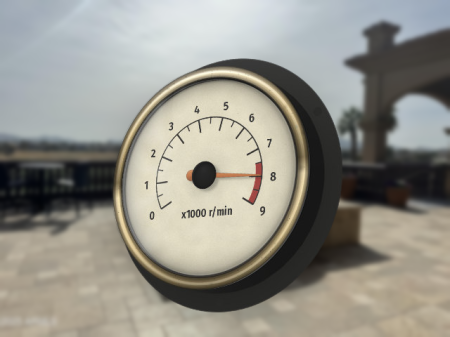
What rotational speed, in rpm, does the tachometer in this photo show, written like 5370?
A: 8000
